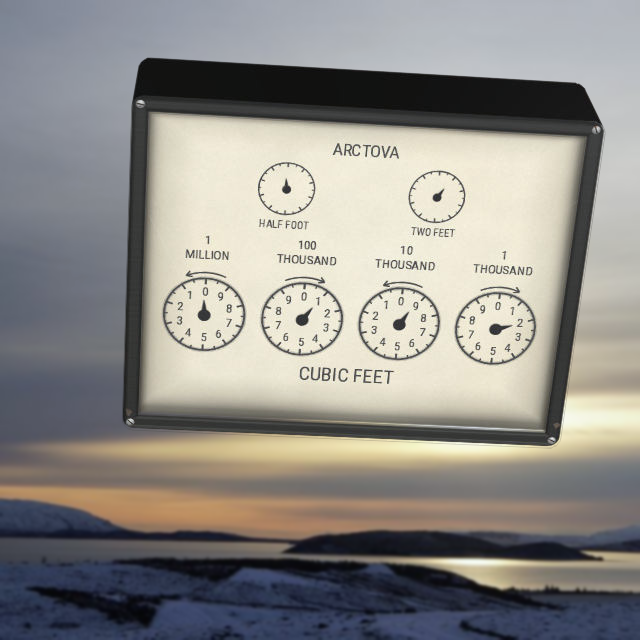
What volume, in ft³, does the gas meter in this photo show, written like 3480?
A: 9200
